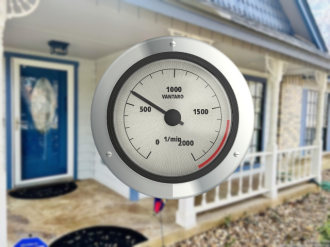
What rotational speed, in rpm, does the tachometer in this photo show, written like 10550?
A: 600
